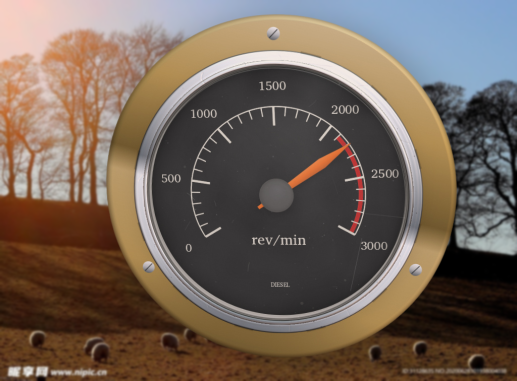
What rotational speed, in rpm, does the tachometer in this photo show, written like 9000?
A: 2200
